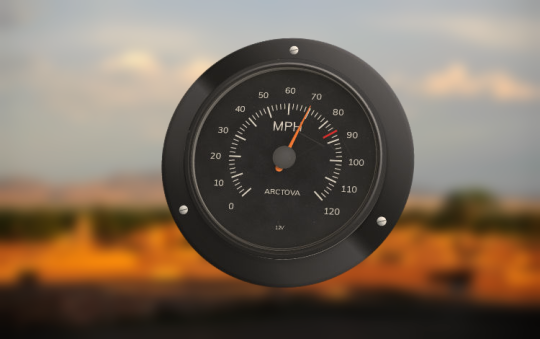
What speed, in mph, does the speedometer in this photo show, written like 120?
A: 70
